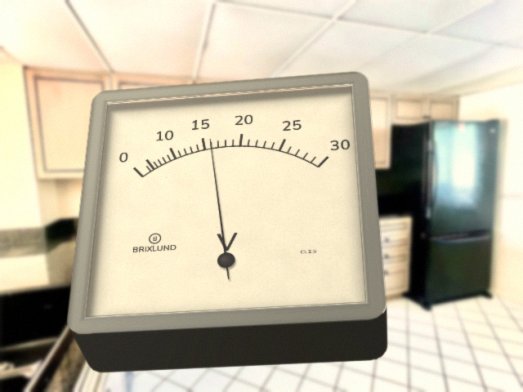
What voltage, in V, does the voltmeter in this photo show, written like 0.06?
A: 16
